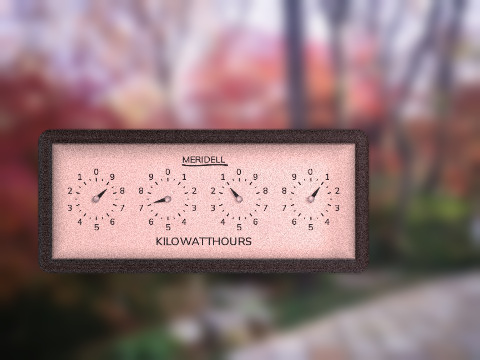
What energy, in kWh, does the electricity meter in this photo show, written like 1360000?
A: 8711
